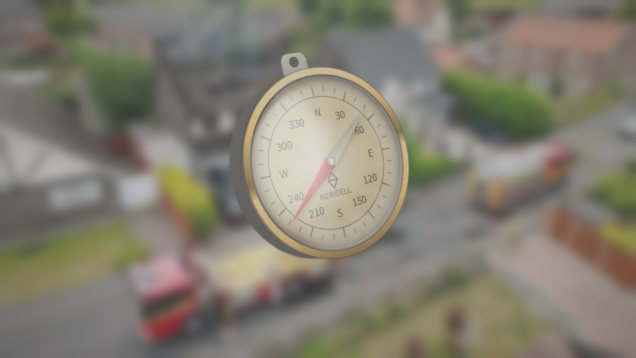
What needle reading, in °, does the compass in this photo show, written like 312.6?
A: 230
